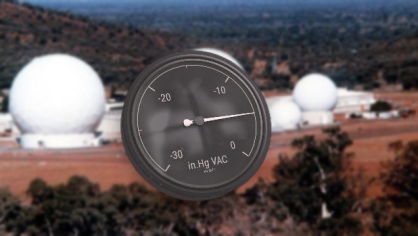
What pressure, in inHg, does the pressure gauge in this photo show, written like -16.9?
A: -5
